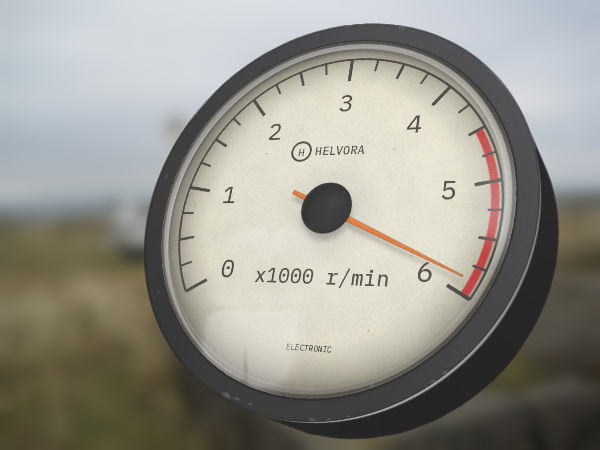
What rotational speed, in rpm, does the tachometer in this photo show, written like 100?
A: 5875
